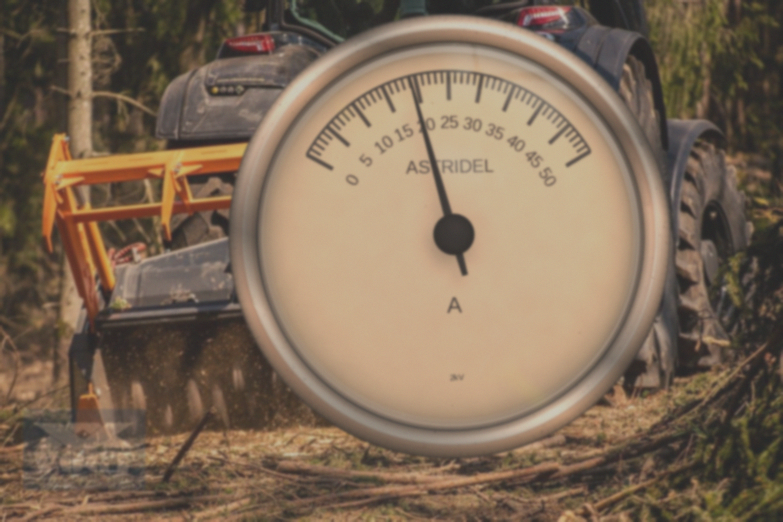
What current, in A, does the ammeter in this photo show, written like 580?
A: 19
